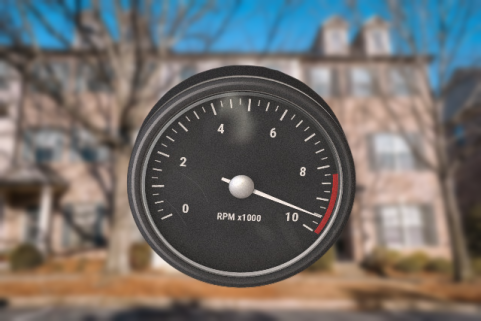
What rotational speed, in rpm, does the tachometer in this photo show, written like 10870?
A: 9500
